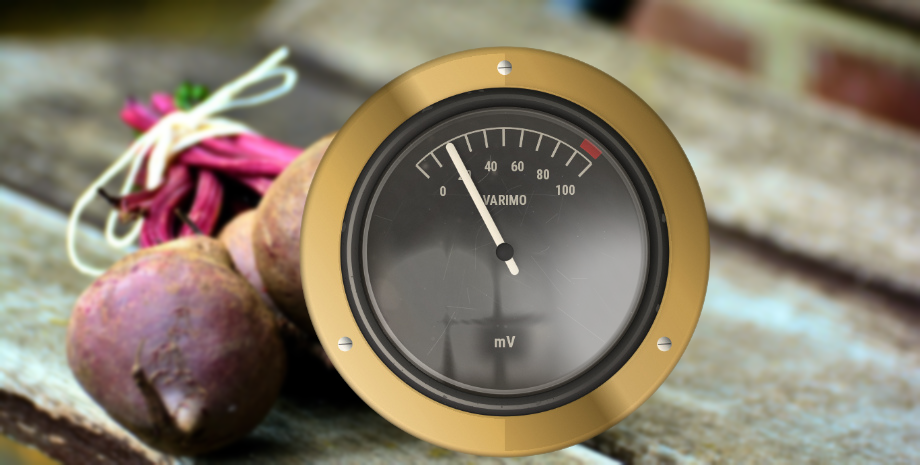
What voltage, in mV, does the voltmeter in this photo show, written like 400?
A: 20
